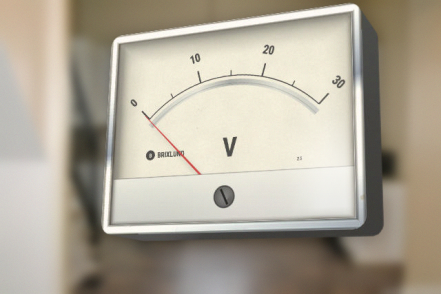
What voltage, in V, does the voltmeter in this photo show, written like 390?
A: 0
